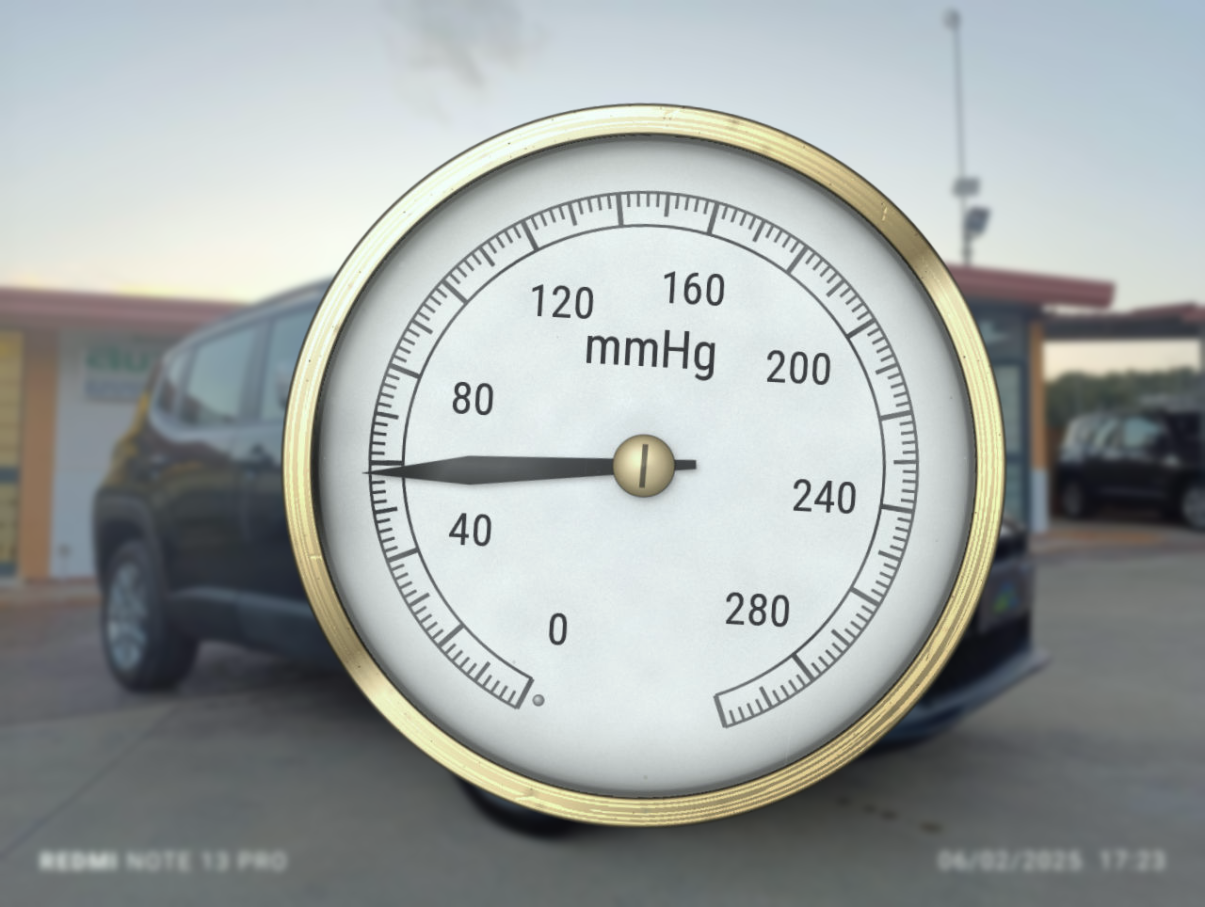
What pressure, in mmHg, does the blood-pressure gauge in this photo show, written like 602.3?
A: 58
